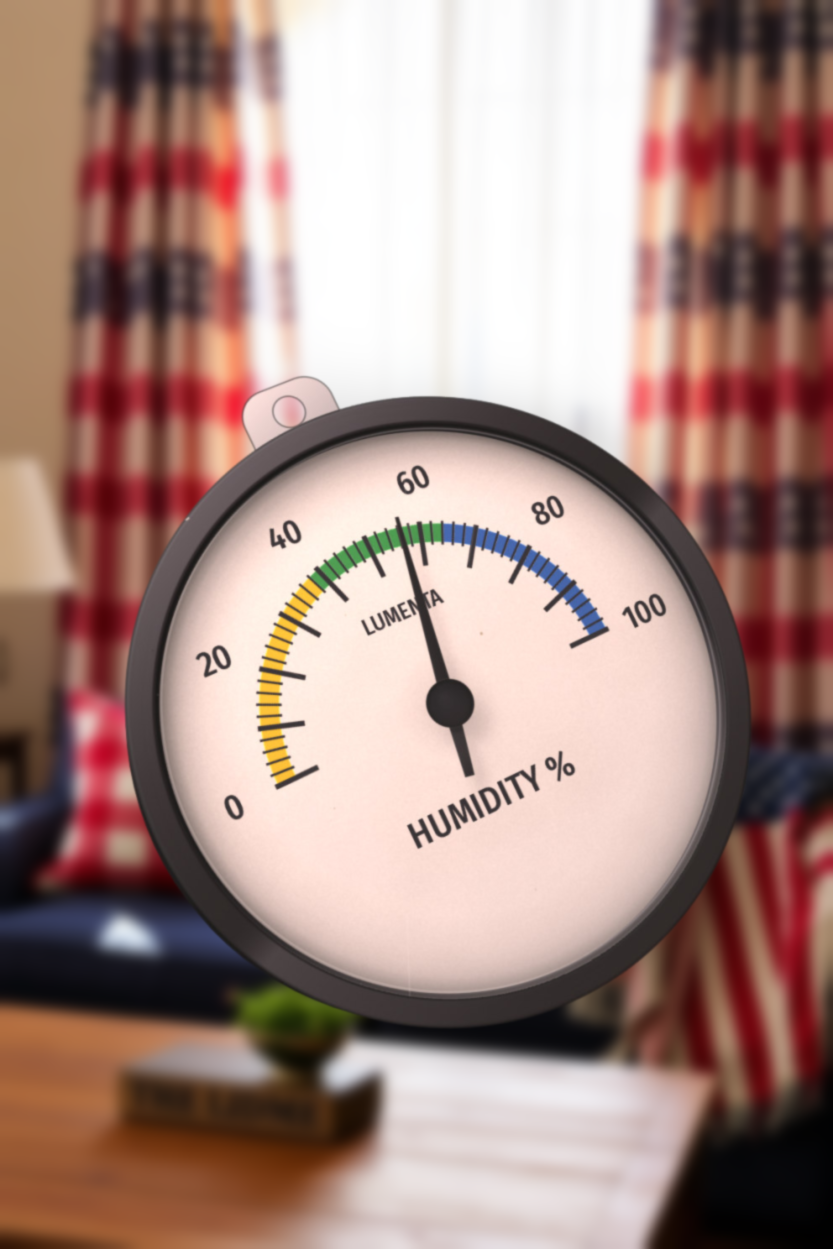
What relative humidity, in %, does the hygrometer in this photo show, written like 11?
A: 56
